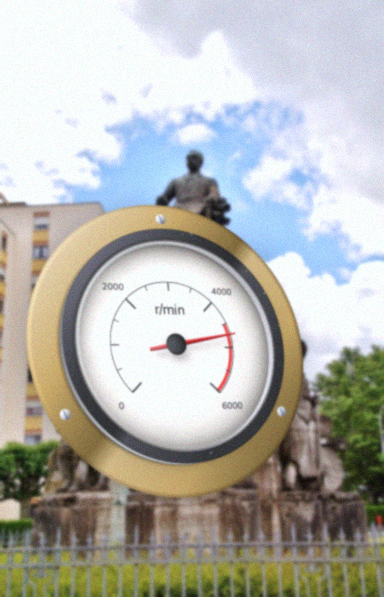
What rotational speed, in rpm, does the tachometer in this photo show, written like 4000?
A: 4750
